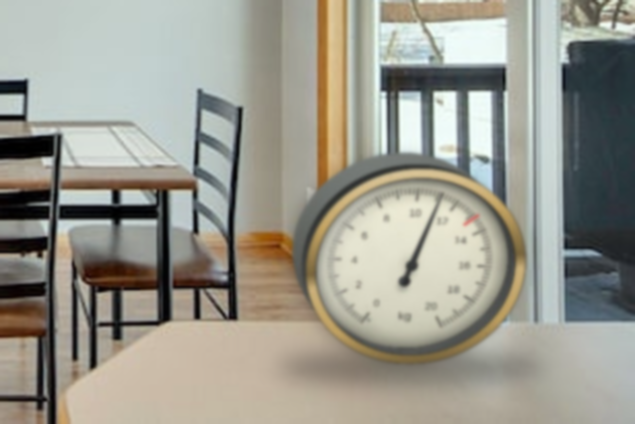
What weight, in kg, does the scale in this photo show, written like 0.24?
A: 11
